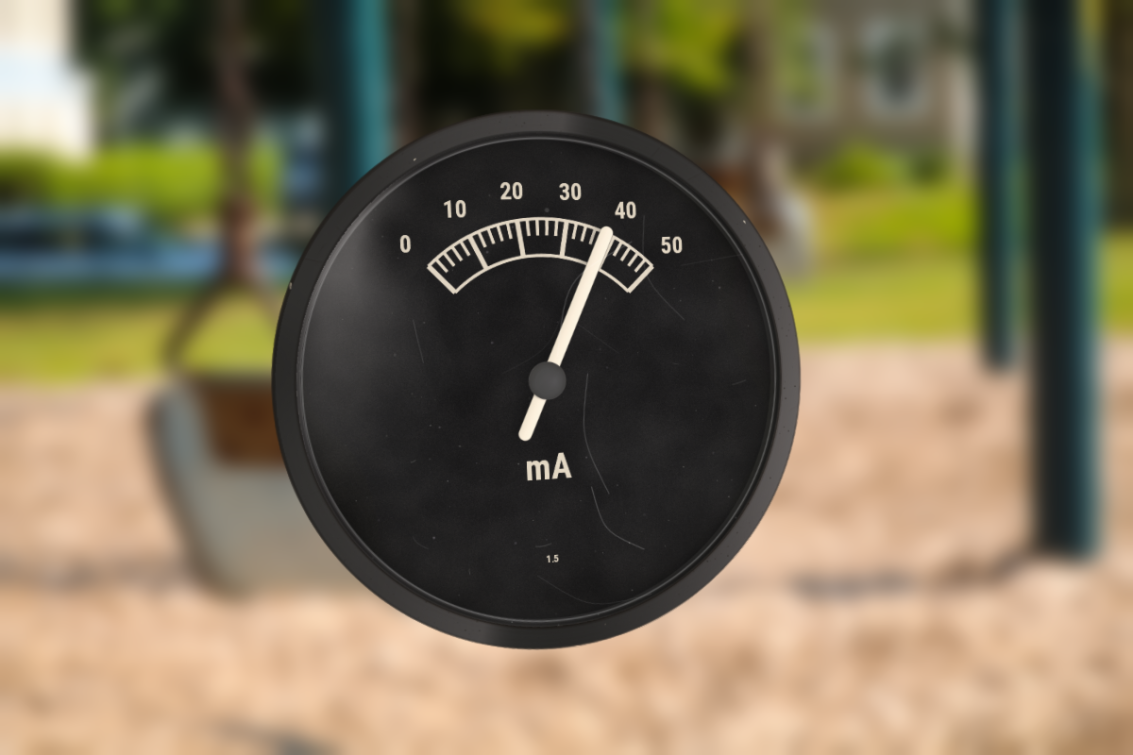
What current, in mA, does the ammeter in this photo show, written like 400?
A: 38
